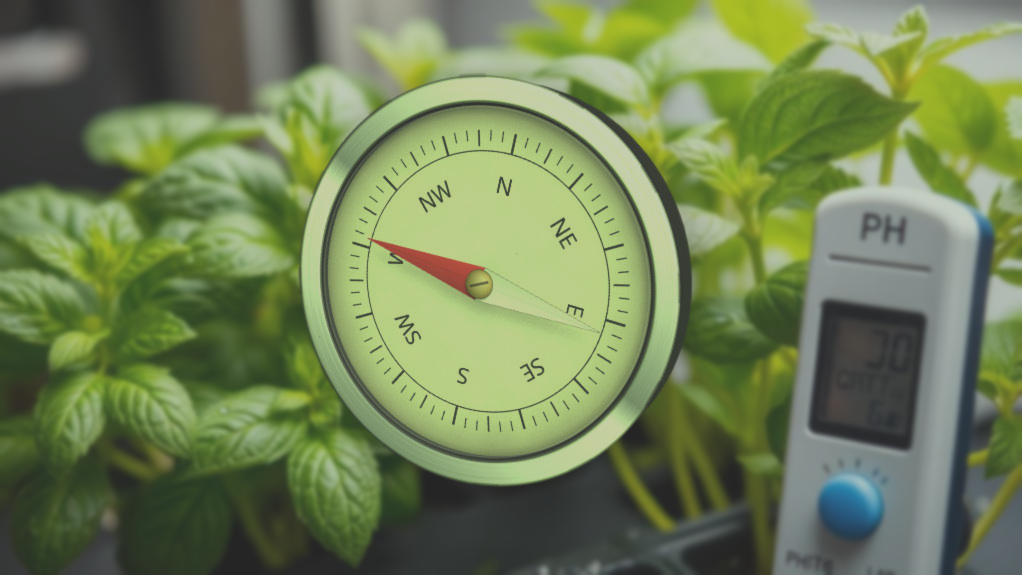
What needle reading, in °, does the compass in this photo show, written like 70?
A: 275
